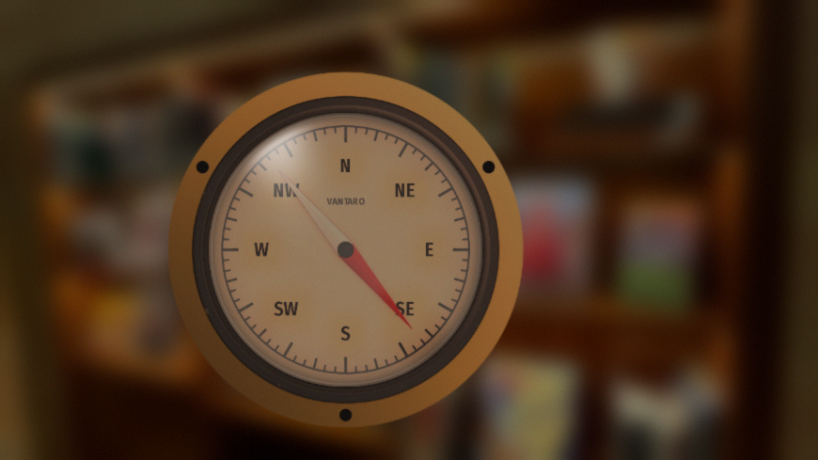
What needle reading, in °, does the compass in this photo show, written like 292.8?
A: 140
